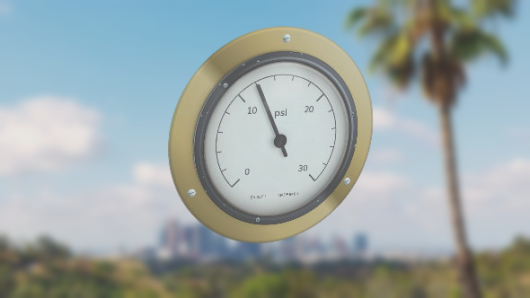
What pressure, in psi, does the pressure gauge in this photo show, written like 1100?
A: 12
